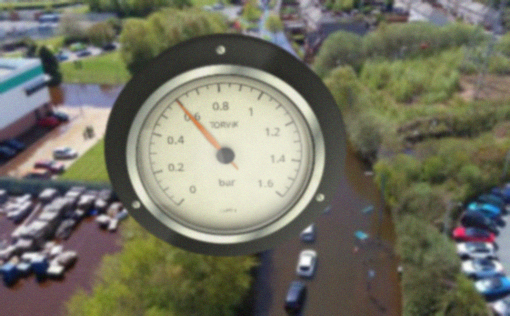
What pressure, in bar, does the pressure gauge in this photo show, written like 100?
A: 0.6
